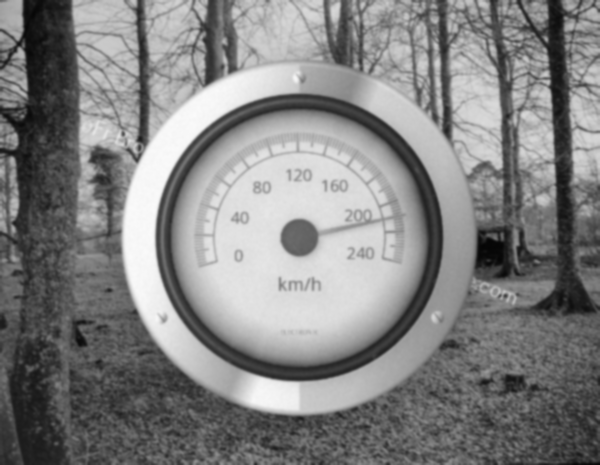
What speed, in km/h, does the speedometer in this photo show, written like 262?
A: 210
